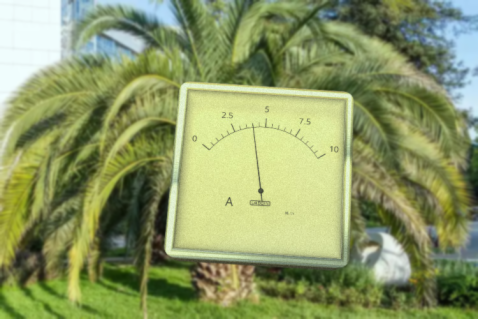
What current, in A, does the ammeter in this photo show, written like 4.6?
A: 4
